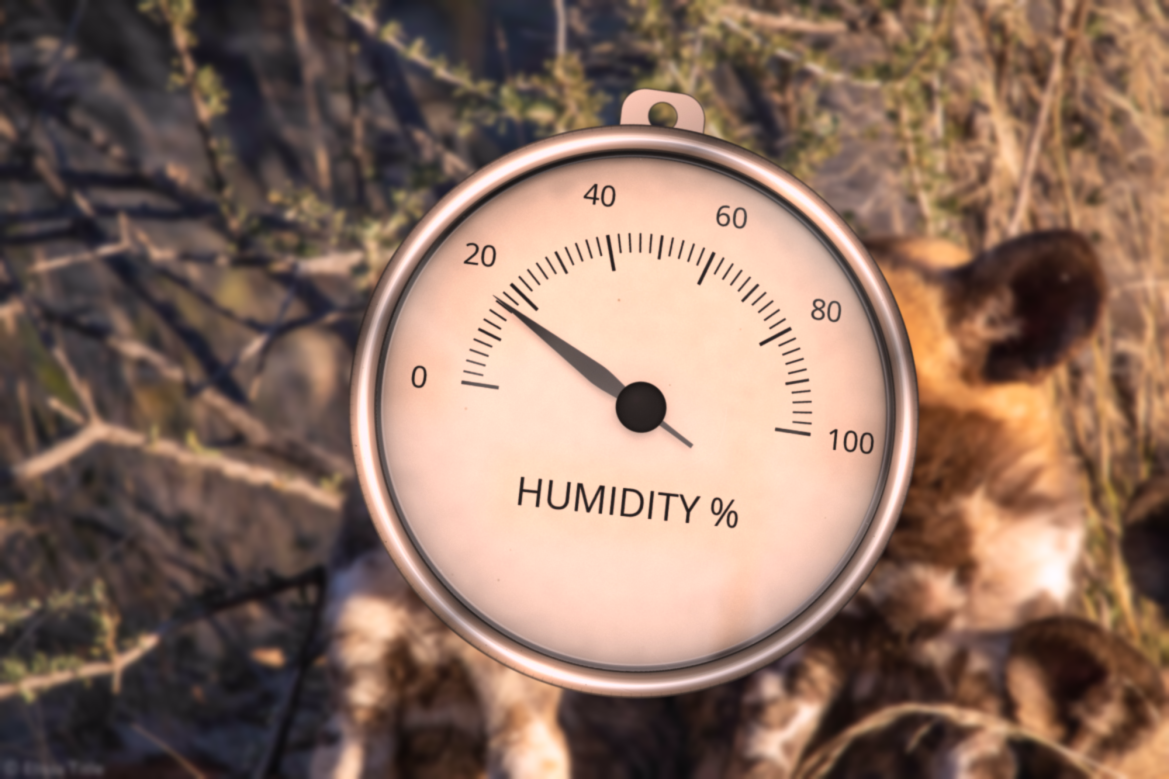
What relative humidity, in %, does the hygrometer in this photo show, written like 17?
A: 16
